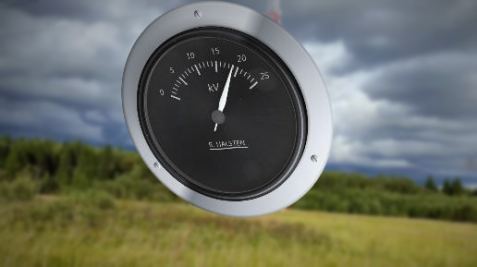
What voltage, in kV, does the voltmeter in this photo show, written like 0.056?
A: 19
